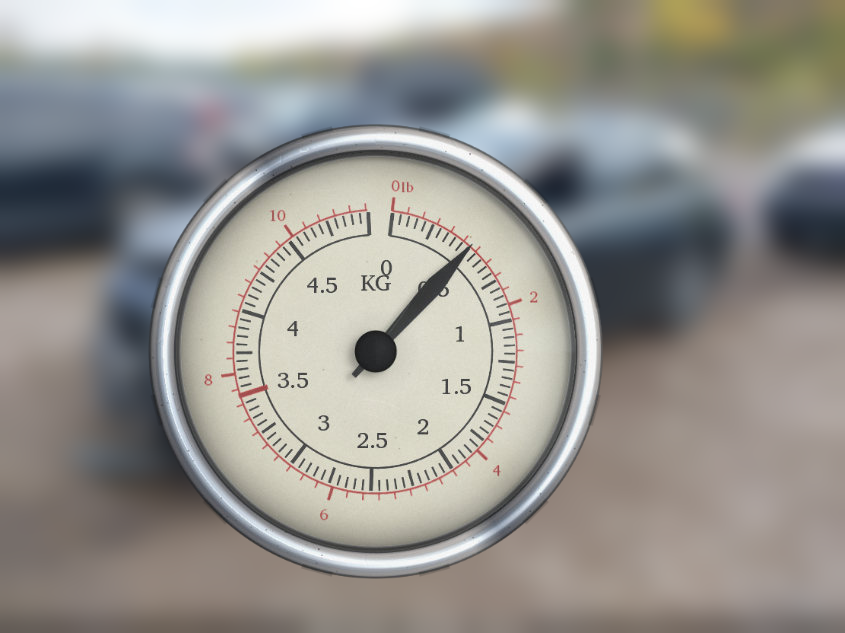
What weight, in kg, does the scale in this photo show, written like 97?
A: 0.5
